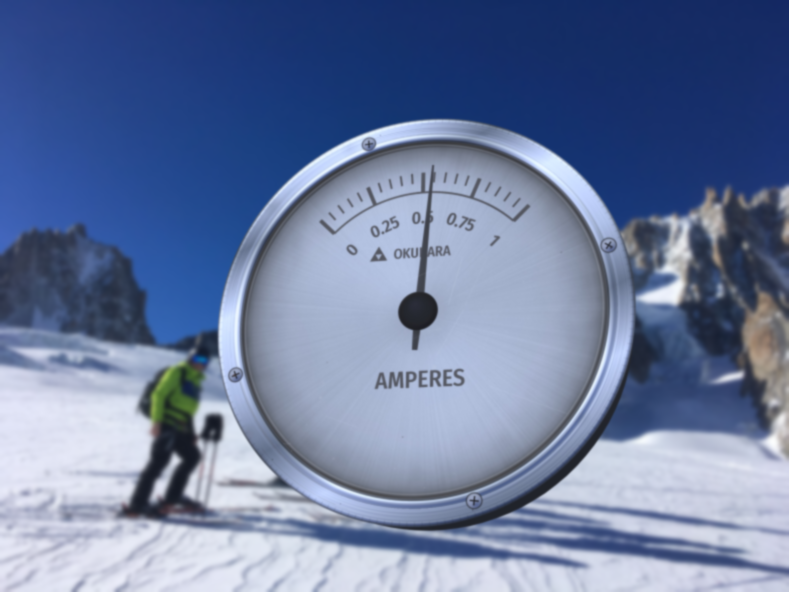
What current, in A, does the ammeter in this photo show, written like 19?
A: 0.55
